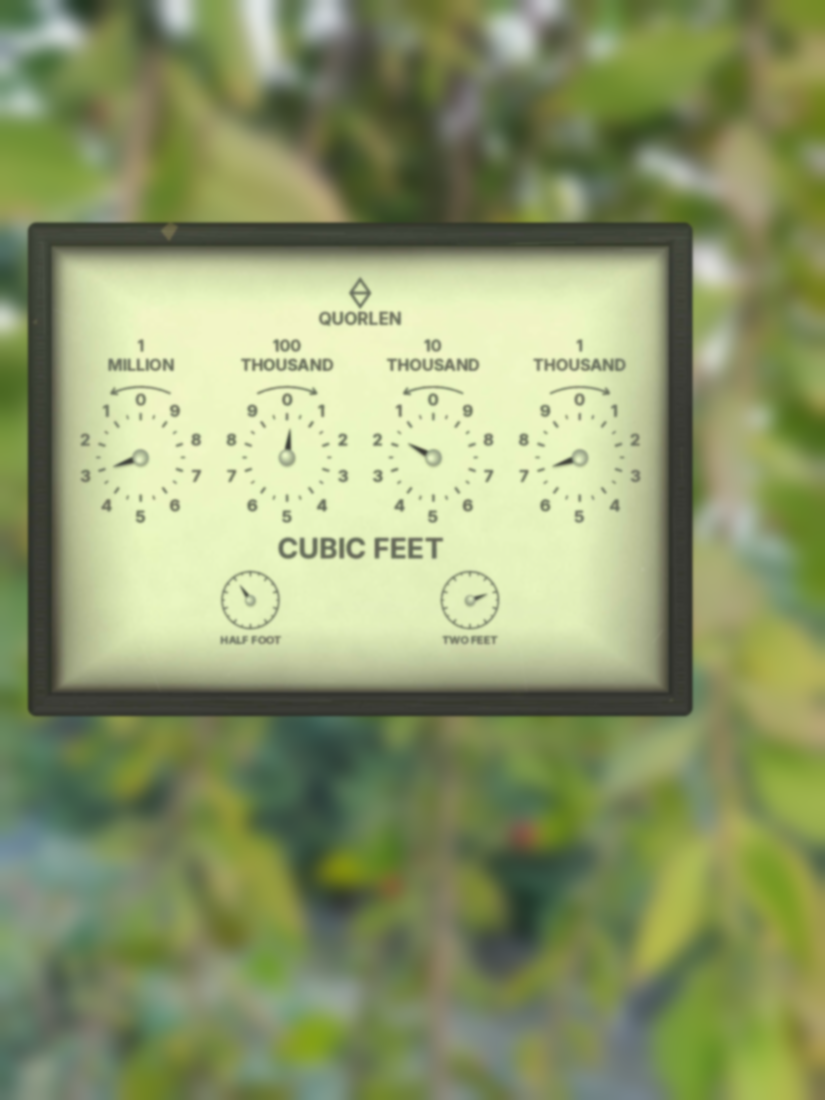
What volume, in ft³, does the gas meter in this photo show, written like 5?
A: 301700
